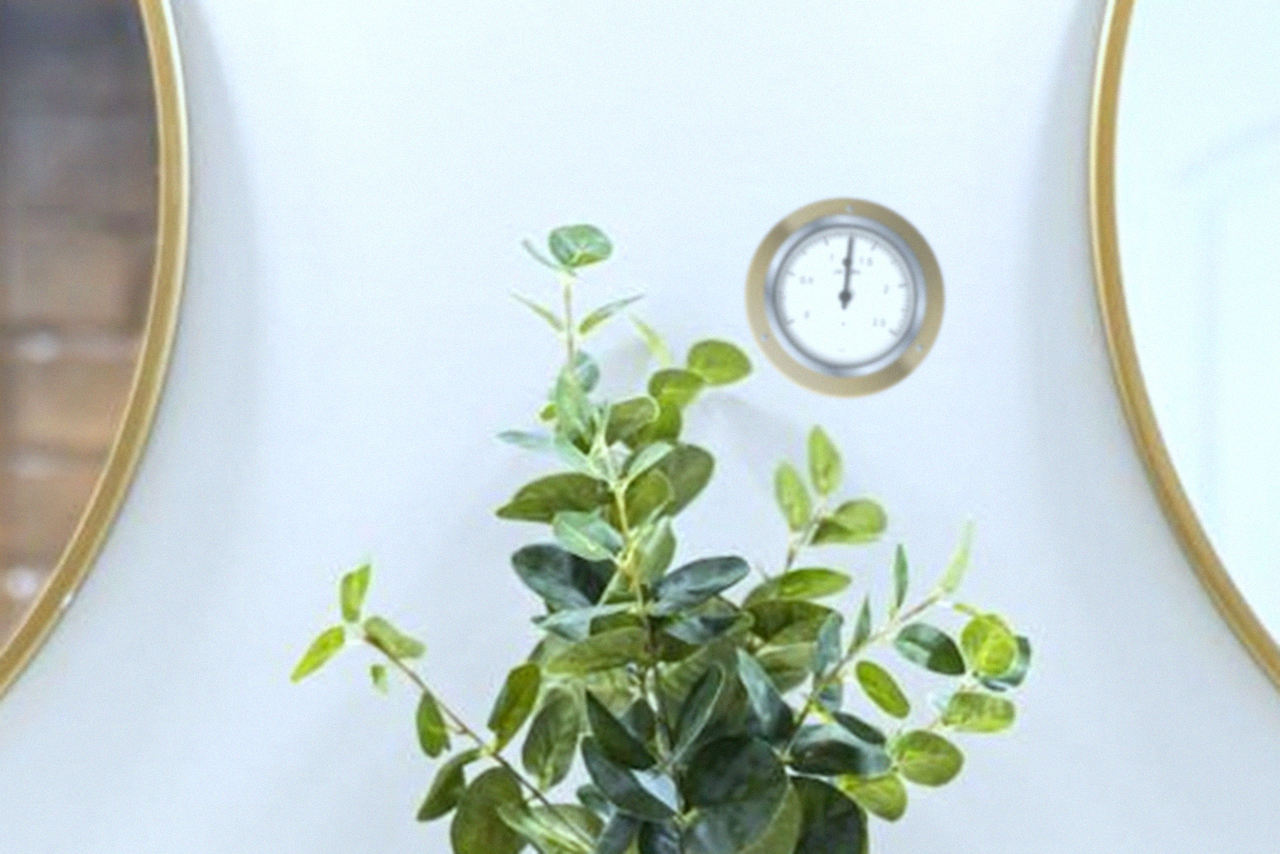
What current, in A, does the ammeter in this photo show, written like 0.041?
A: 1.25
